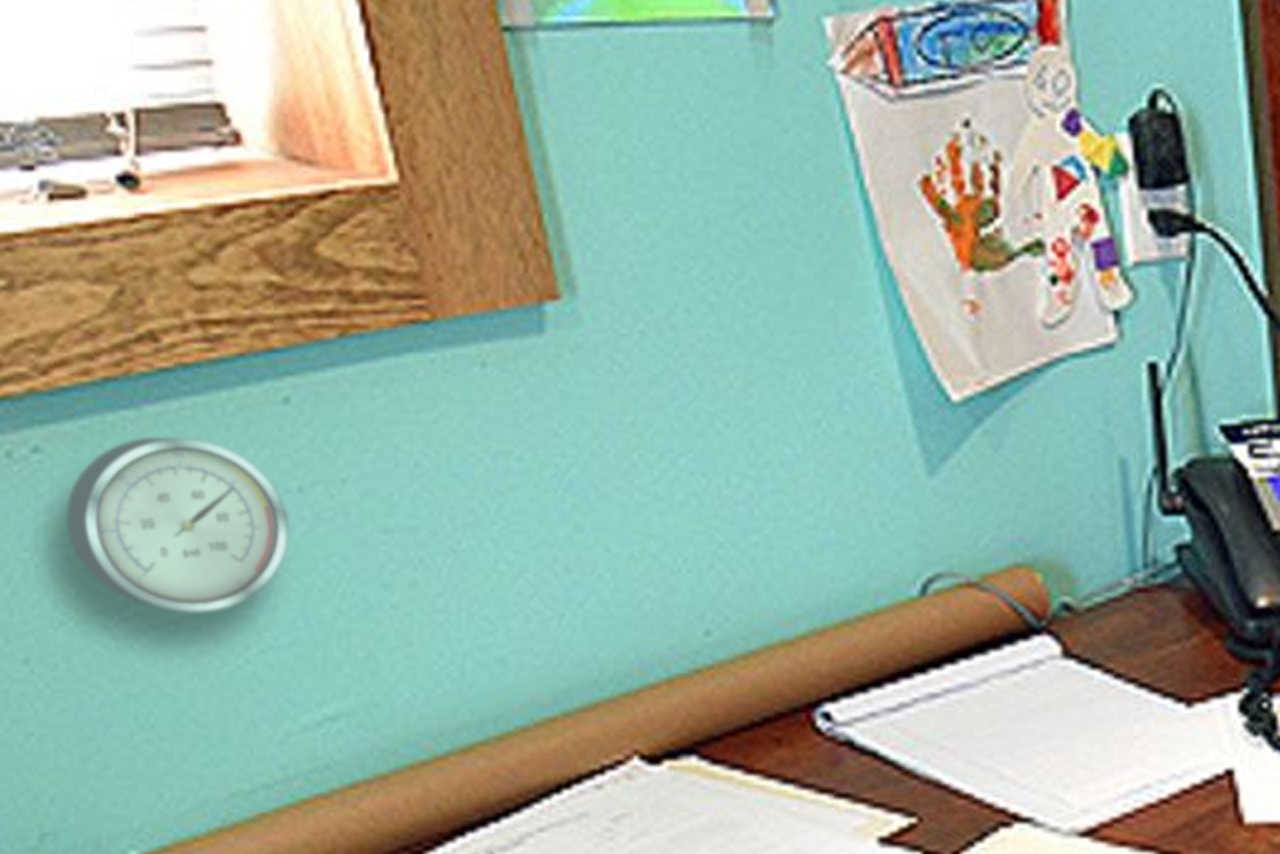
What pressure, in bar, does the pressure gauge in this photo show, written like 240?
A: 70
